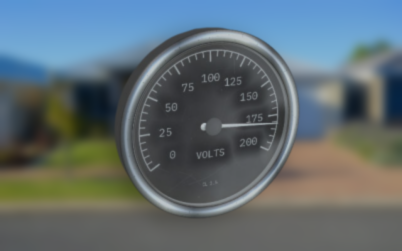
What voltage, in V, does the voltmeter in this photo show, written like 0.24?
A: 180
